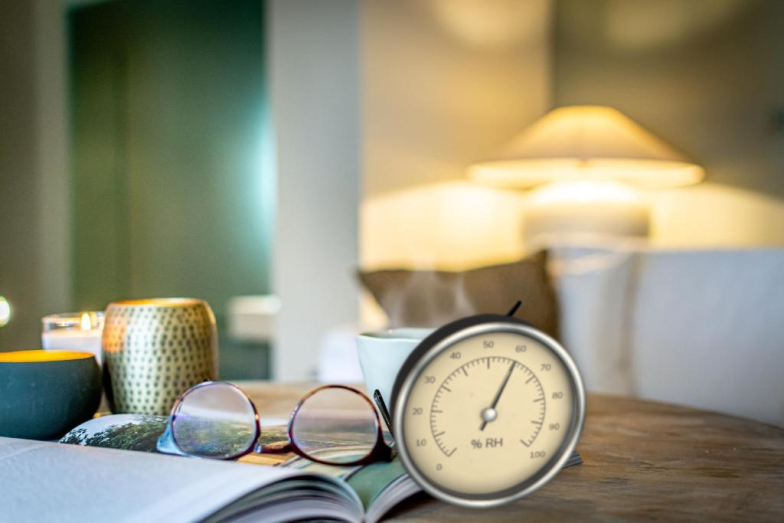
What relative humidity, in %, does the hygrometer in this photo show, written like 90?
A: 60
